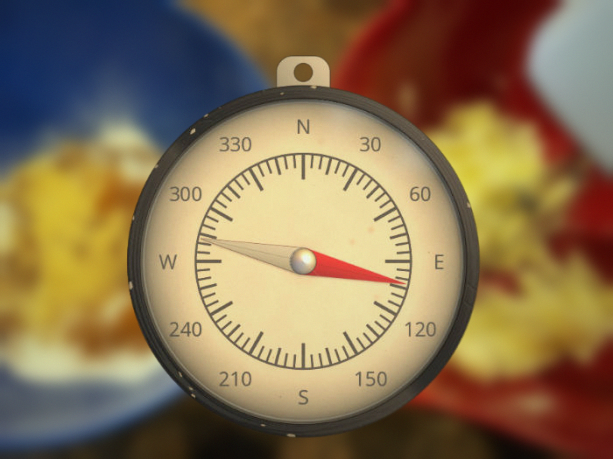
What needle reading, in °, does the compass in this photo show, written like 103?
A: 102.5
